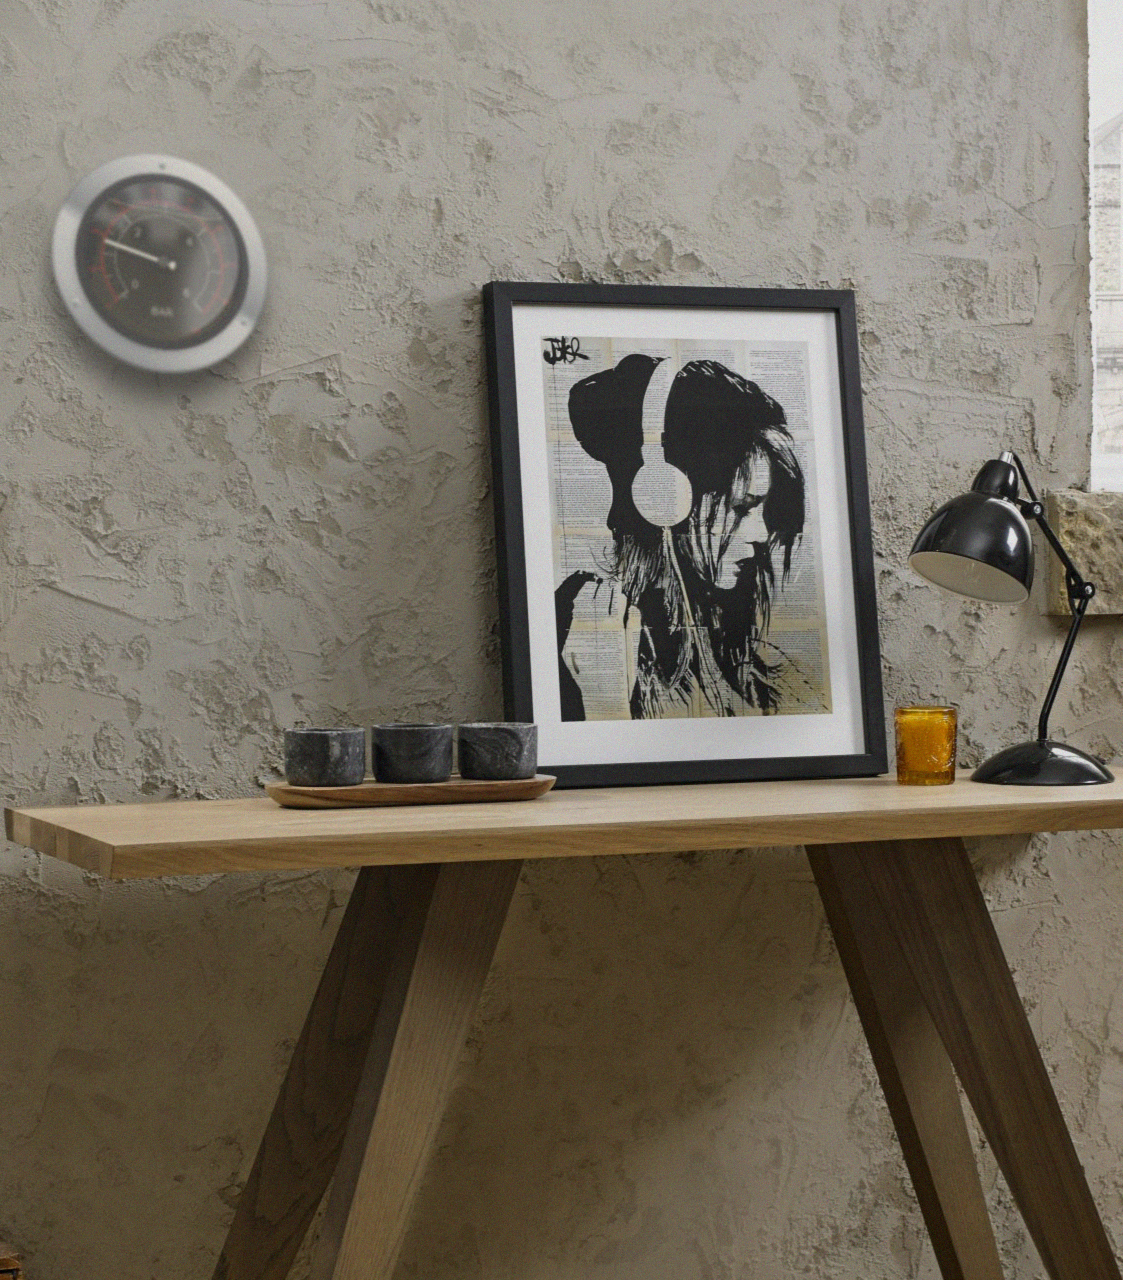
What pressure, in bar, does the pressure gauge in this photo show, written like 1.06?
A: 1.25
